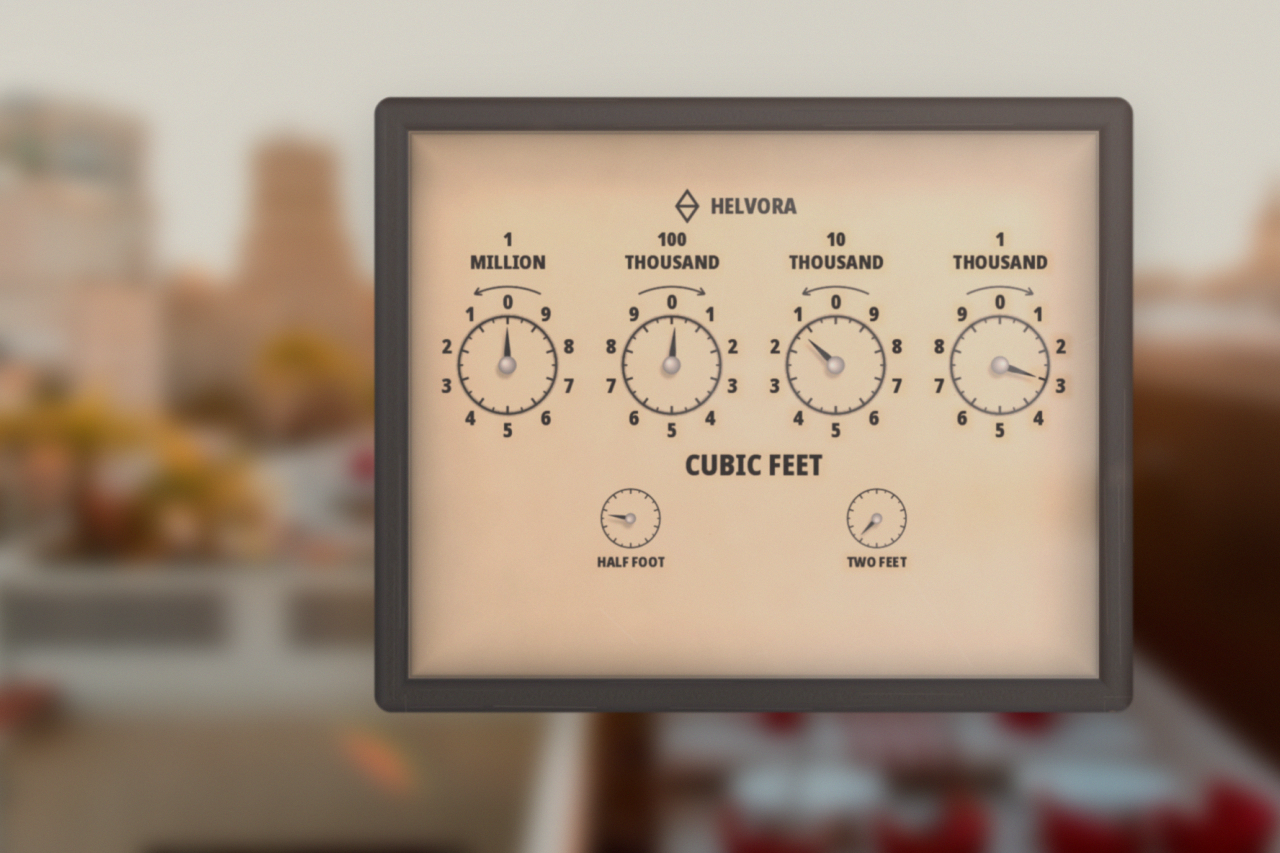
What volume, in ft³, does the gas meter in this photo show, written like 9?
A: 1300
